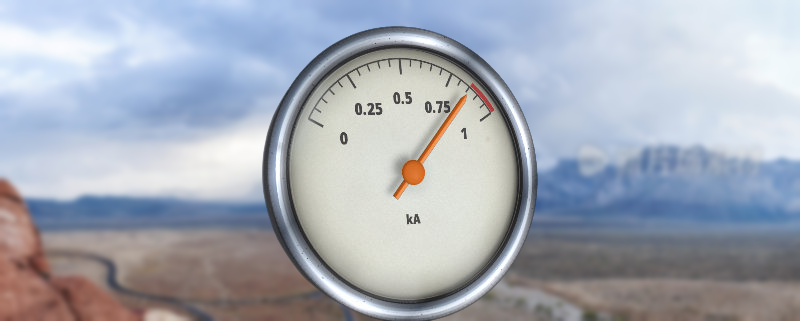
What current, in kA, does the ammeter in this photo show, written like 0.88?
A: 0.85
